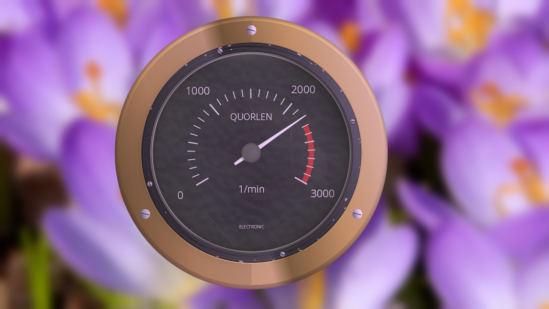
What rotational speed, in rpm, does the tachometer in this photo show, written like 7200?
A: 2200
